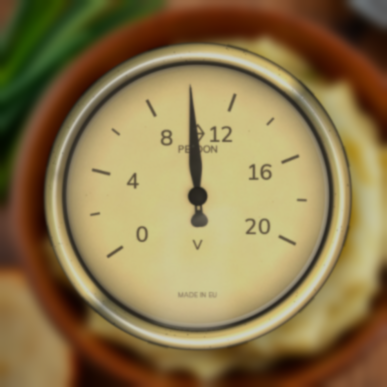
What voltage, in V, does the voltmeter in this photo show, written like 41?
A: 10
